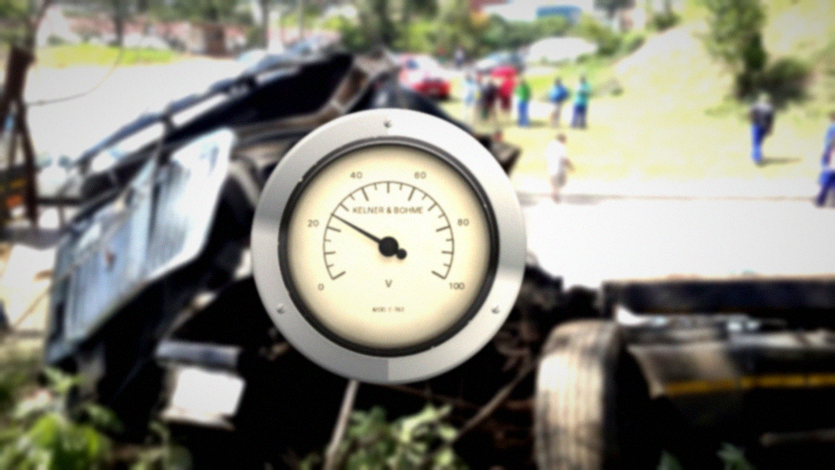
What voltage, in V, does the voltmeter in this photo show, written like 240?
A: 25
